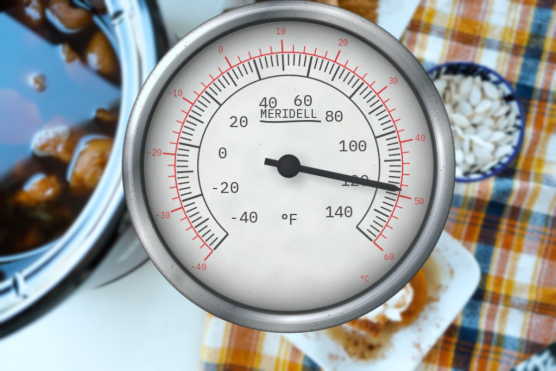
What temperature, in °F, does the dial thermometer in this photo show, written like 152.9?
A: 120
